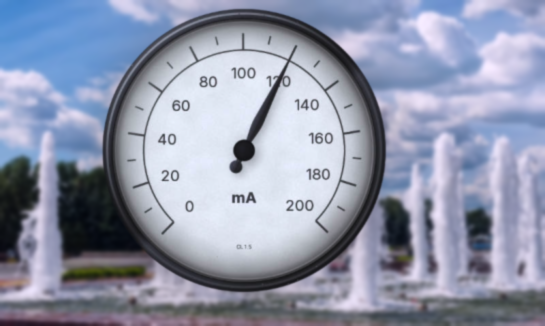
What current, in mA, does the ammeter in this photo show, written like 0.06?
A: 120
